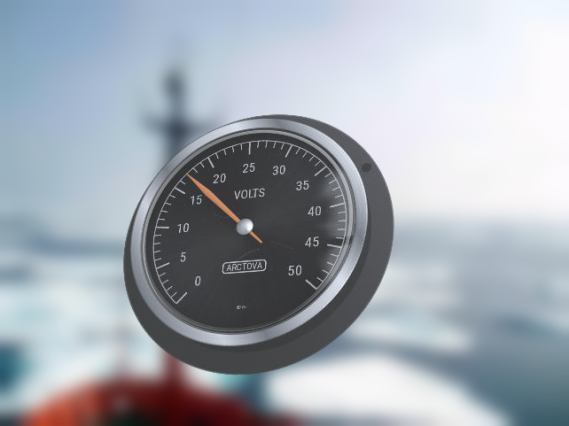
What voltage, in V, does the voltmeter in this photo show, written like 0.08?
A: 17
